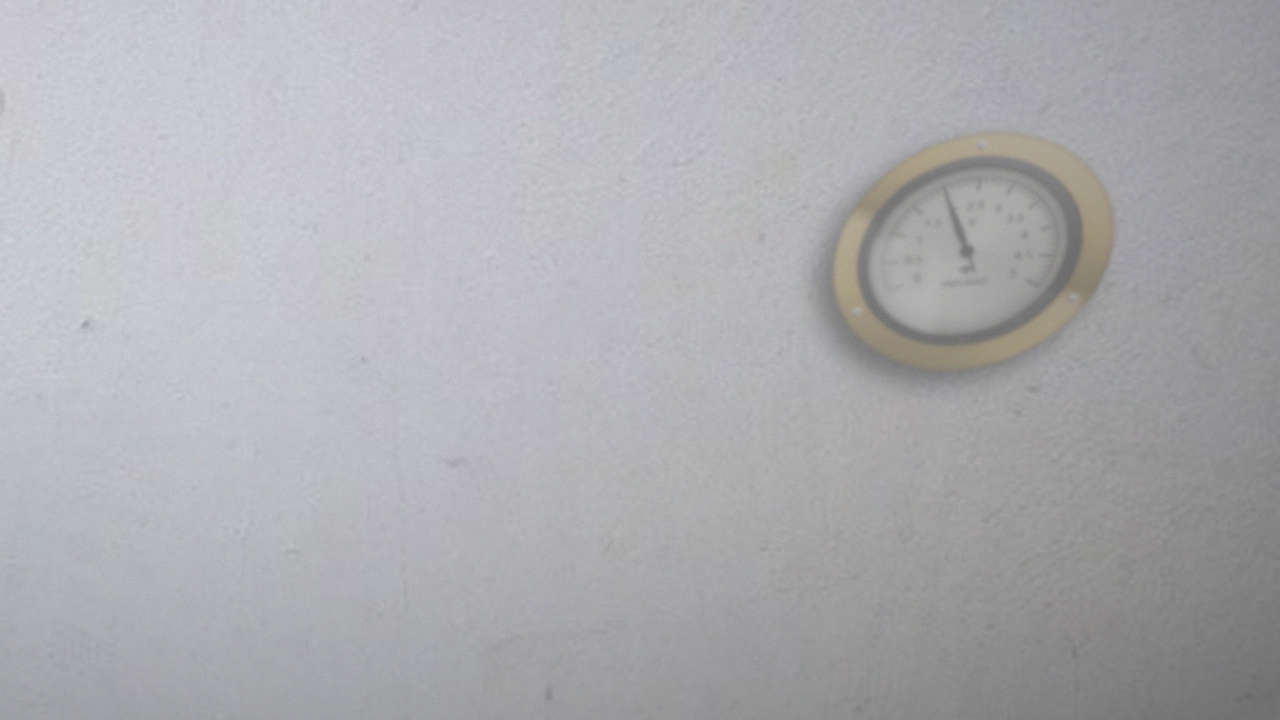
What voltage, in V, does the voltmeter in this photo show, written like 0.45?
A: 2
